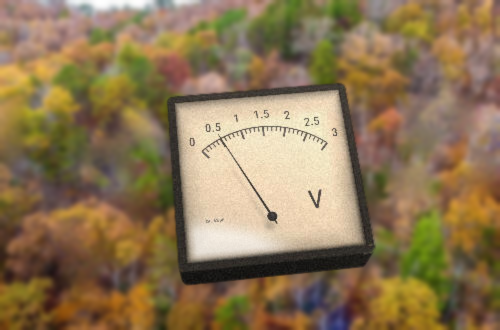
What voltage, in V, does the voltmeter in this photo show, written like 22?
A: 0.5
